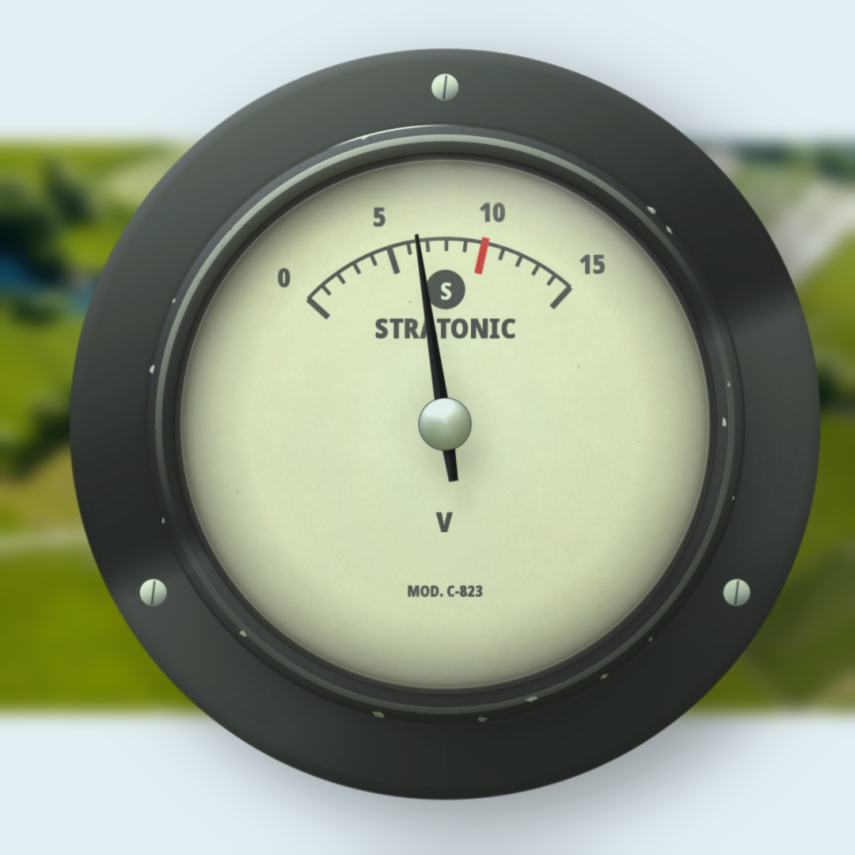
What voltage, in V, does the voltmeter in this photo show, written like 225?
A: 6.5
